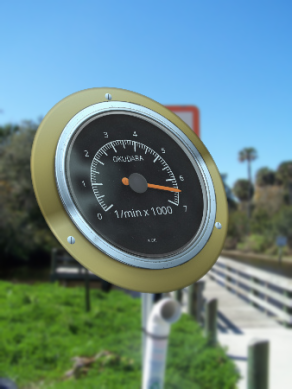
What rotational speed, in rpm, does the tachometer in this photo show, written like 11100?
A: 6500
